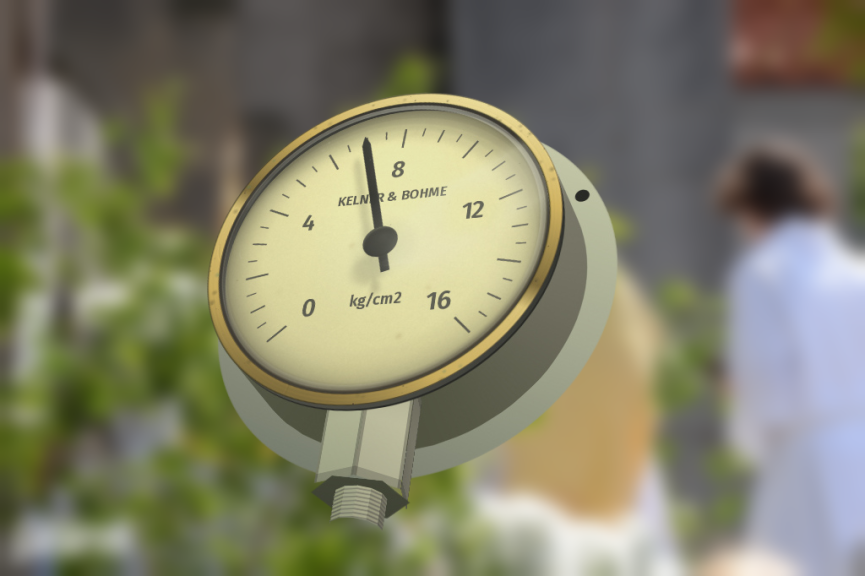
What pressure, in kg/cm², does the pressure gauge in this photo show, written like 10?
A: 7
